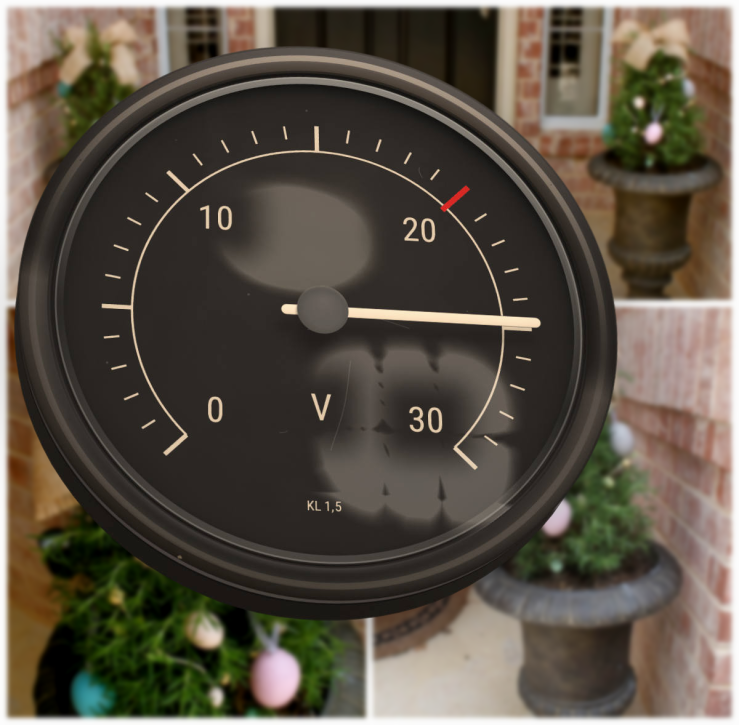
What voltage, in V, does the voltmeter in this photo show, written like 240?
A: 25
